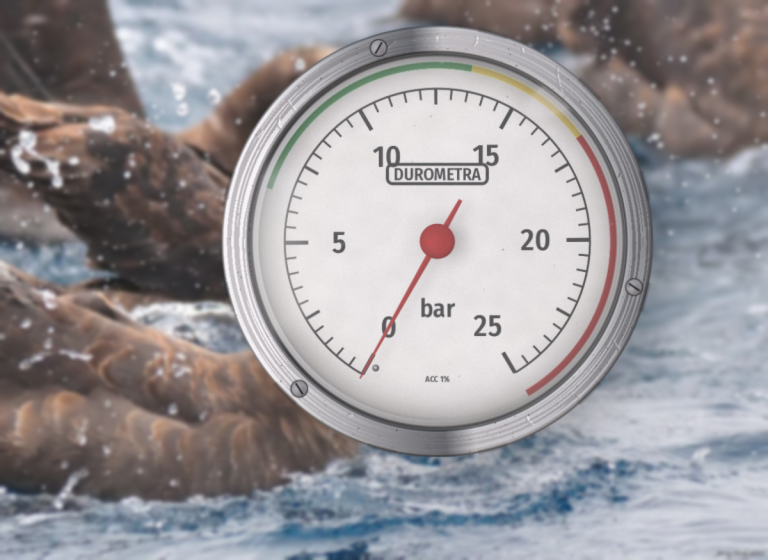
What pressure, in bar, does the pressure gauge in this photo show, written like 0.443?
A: 0
